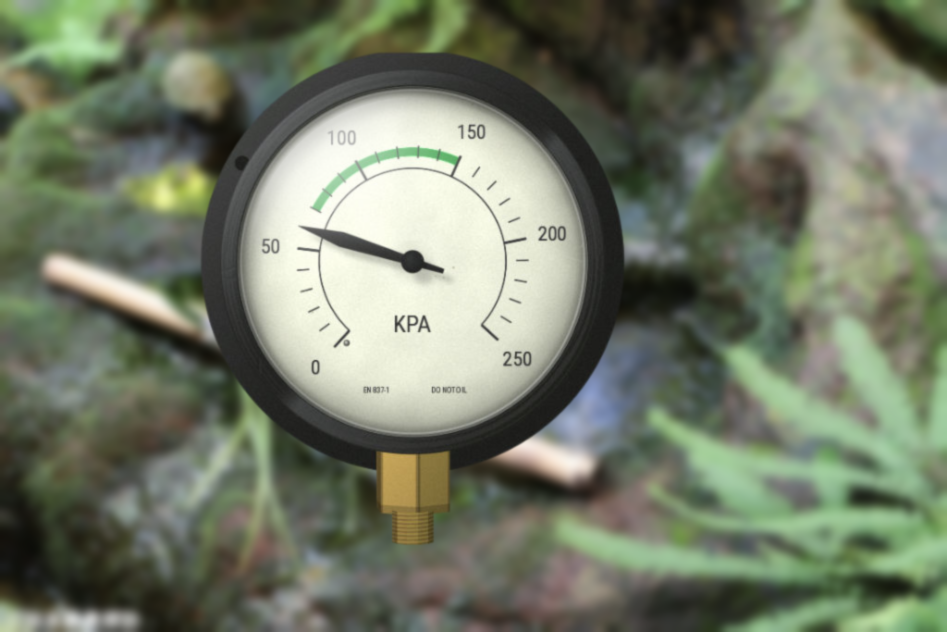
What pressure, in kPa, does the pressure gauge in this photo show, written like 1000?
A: 60
